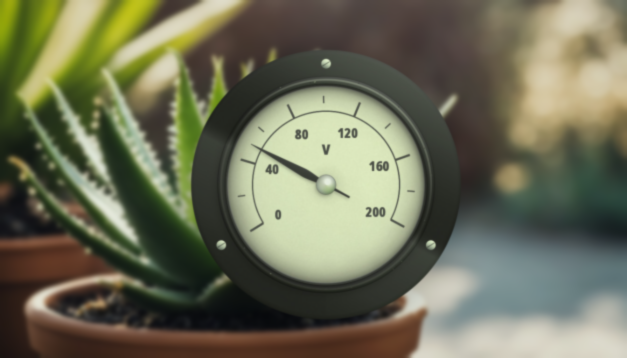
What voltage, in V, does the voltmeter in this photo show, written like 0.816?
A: 50
